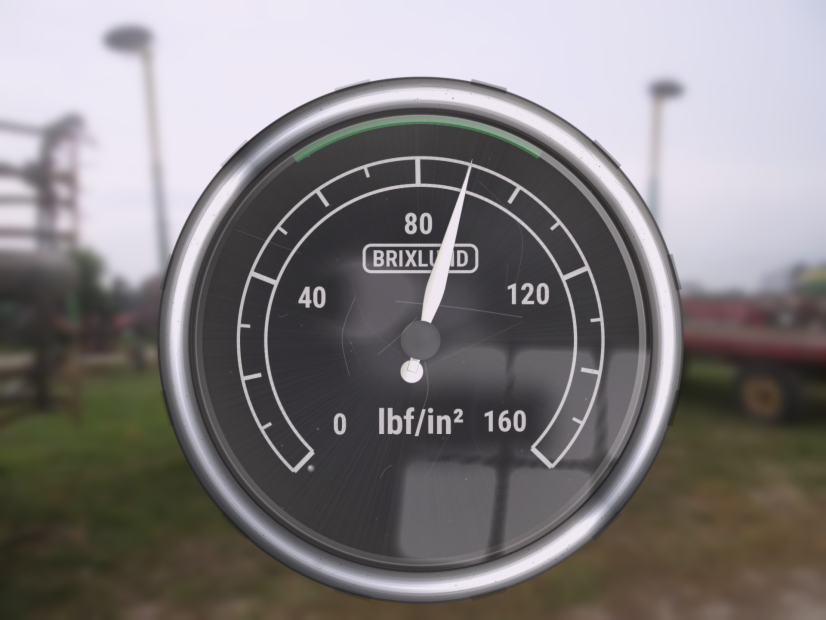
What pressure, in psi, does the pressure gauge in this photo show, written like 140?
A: 90
